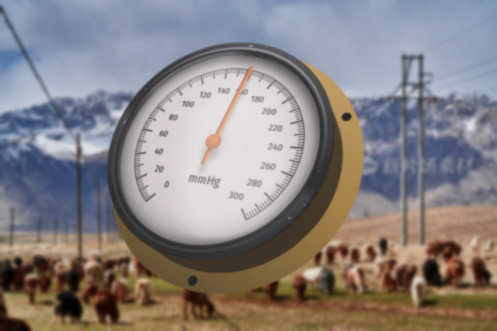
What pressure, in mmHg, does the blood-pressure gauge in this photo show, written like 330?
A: 160
